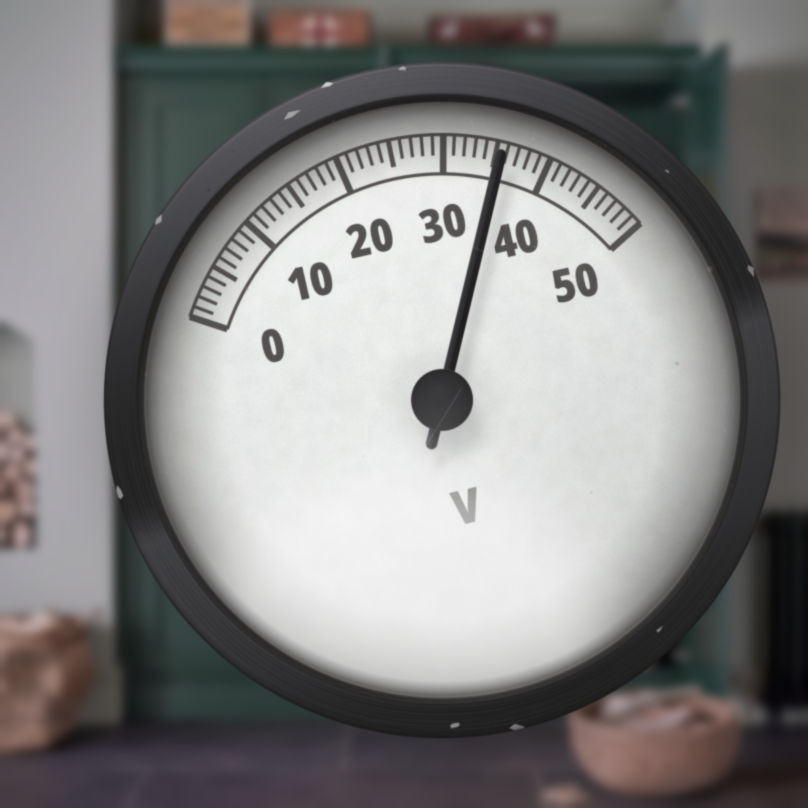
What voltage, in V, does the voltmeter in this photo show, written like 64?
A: 35.5
